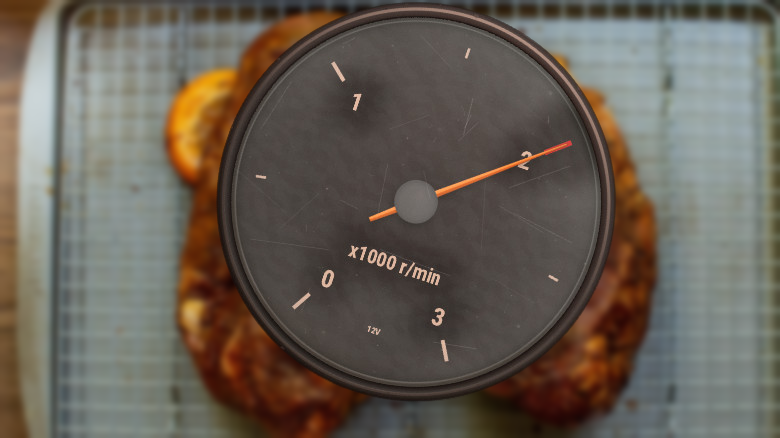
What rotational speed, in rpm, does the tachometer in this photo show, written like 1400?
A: 2000
